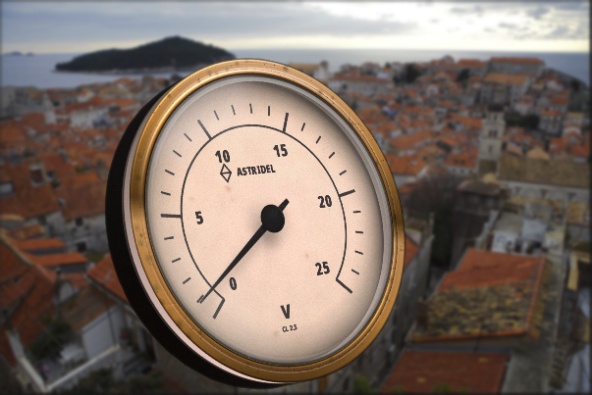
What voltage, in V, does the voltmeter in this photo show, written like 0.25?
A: 1
